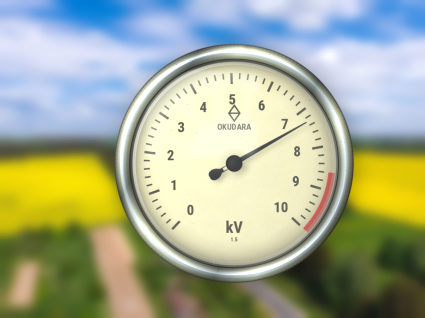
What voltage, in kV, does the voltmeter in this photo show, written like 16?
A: 7.3
